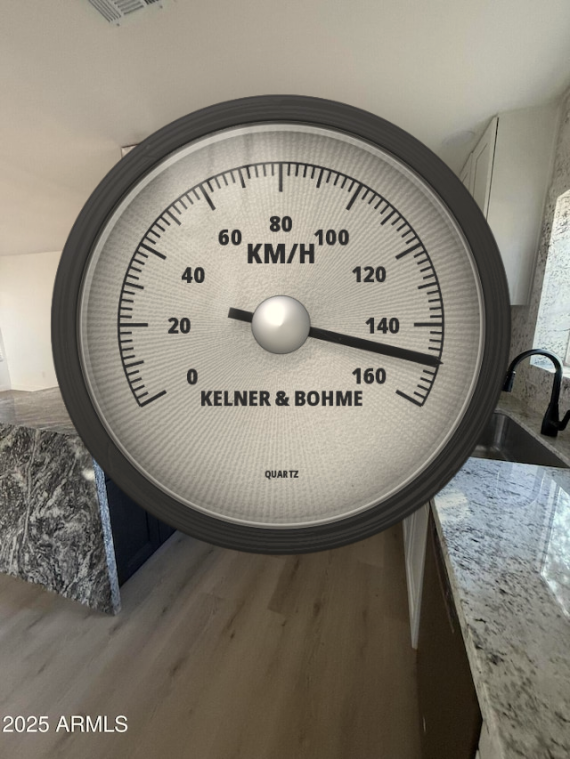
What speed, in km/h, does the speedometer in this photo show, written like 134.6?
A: 149
